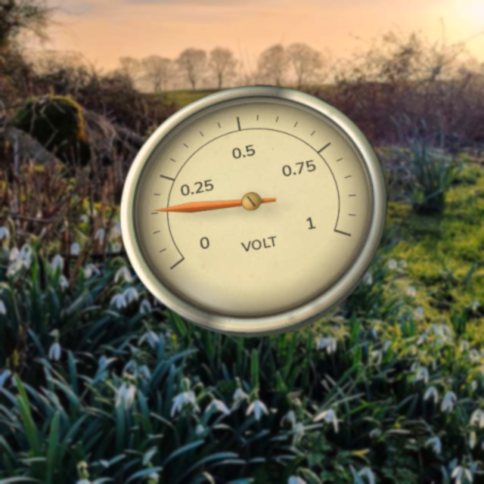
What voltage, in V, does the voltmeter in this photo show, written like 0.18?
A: 0.15
